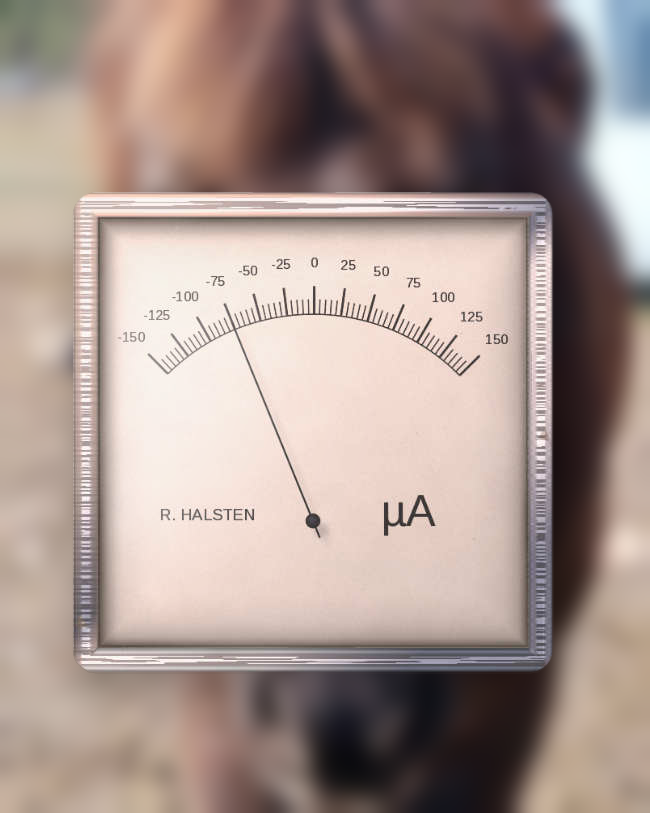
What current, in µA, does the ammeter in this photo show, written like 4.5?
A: -75
